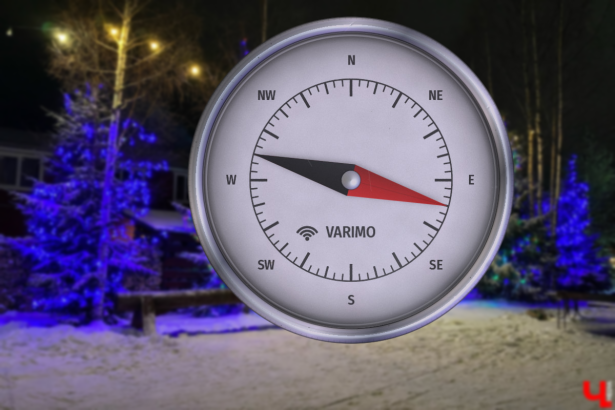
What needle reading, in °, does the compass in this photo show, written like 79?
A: 105
